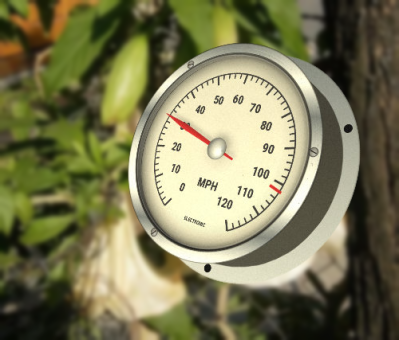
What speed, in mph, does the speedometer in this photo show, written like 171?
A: 30
